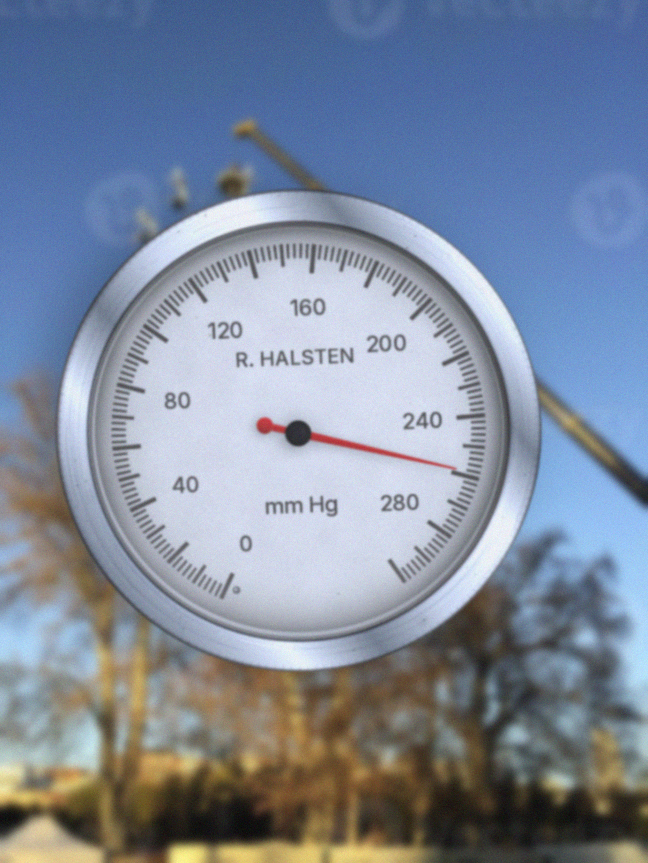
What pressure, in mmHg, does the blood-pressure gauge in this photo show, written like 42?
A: 258
